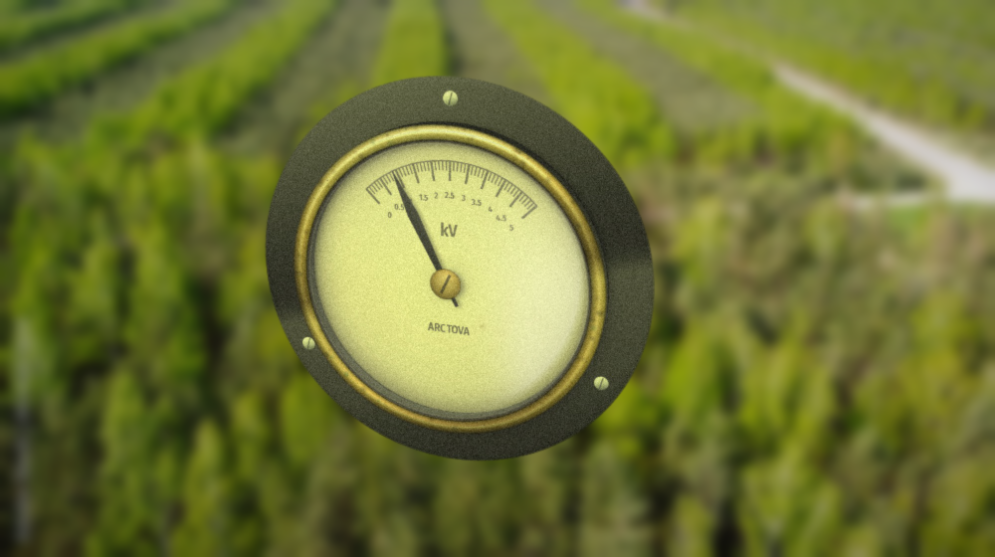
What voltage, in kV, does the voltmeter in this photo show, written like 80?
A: 1
